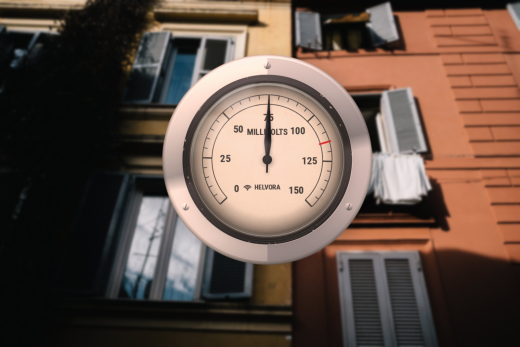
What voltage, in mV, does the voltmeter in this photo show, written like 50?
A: 75
